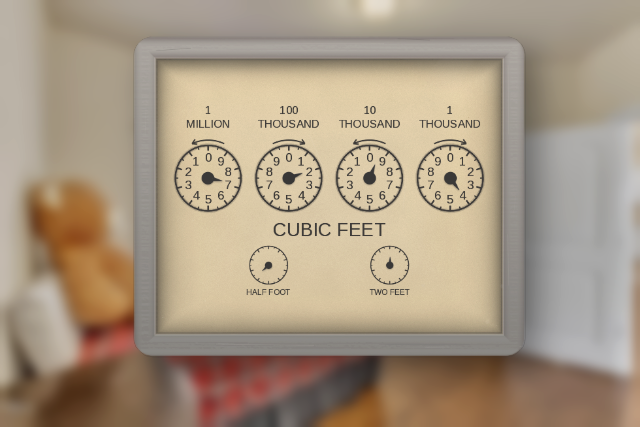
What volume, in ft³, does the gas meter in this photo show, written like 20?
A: 719400
